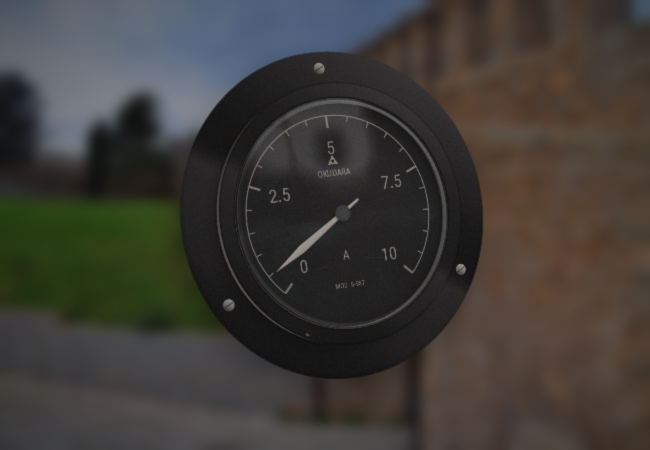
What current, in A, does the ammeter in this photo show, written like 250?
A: 0.5
